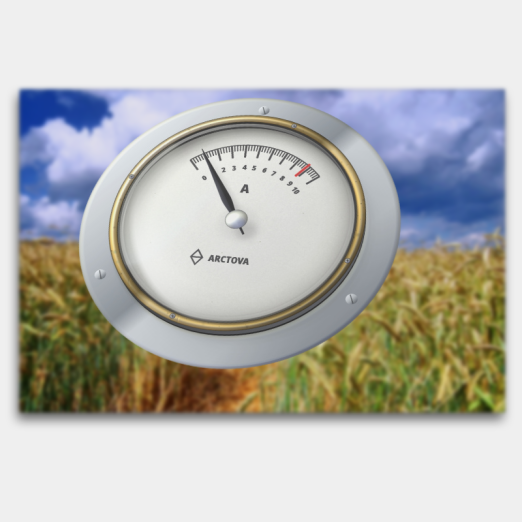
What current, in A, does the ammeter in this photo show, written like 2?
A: 1
